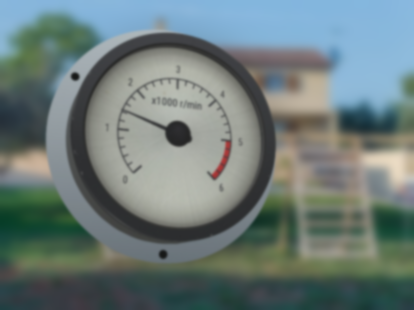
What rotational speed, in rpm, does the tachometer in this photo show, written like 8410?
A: 1400
